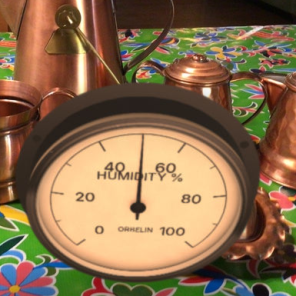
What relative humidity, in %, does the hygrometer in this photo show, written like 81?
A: 50
